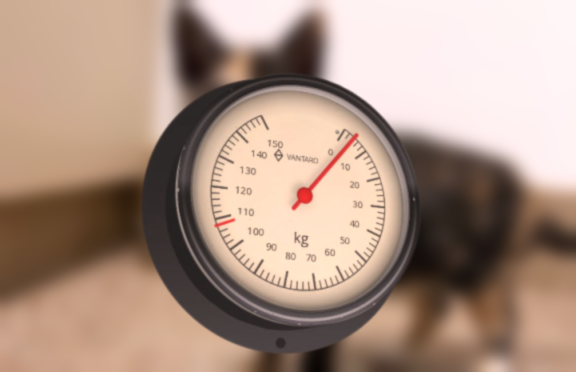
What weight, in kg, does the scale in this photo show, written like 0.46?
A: 4
